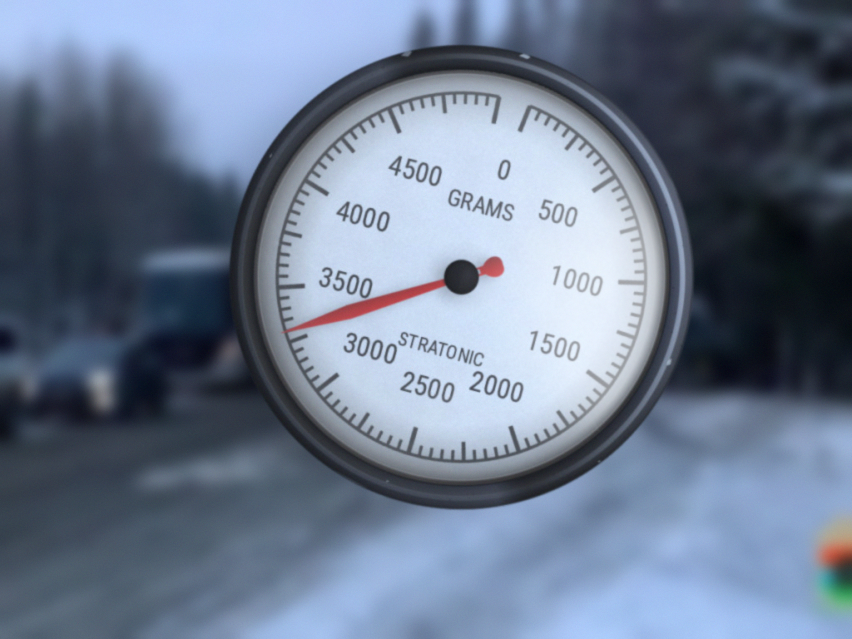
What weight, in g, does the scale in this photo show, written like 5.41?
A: 3300
